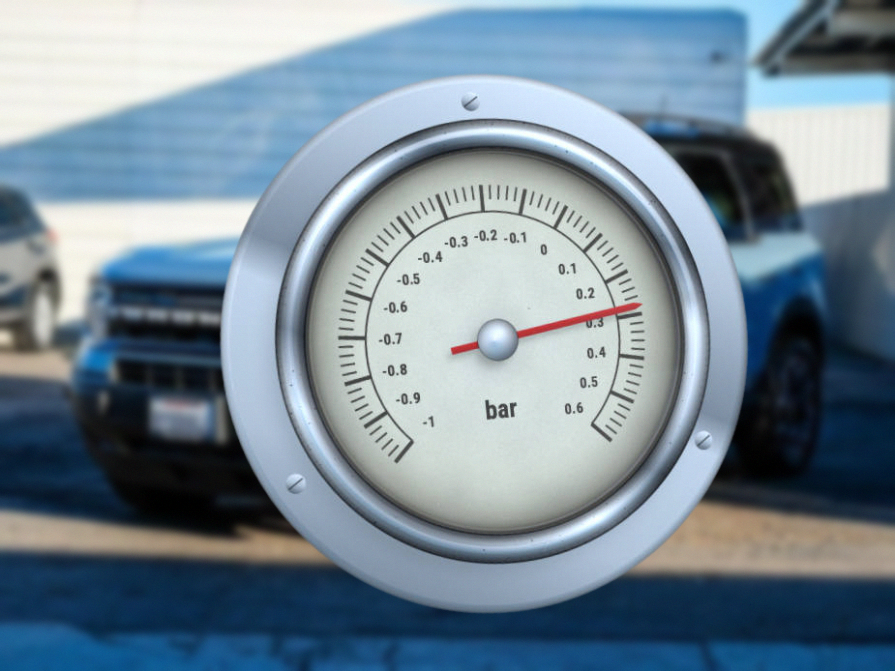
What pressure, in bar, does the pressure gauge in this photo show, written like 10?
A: 0.28
